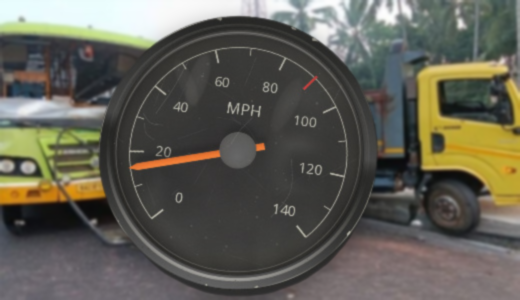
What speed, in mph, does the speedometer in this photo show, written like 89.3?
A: 15
